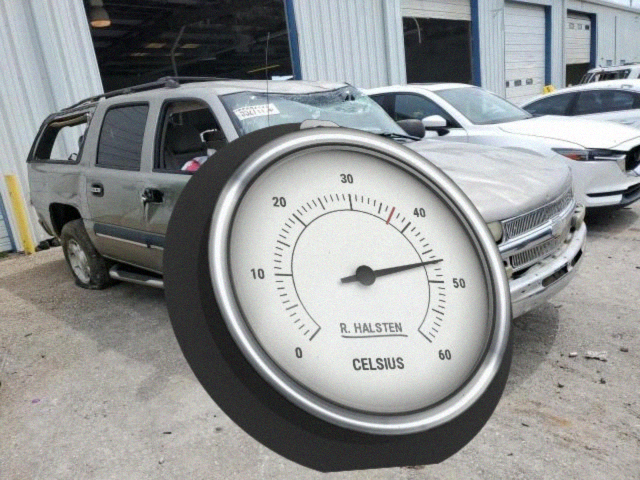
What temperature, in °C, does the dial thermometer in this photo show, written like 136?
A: 47
